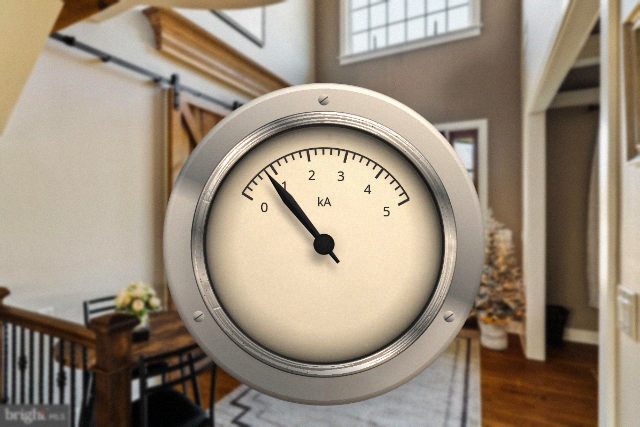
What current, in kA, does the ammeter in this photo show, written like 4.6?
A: 0.8
